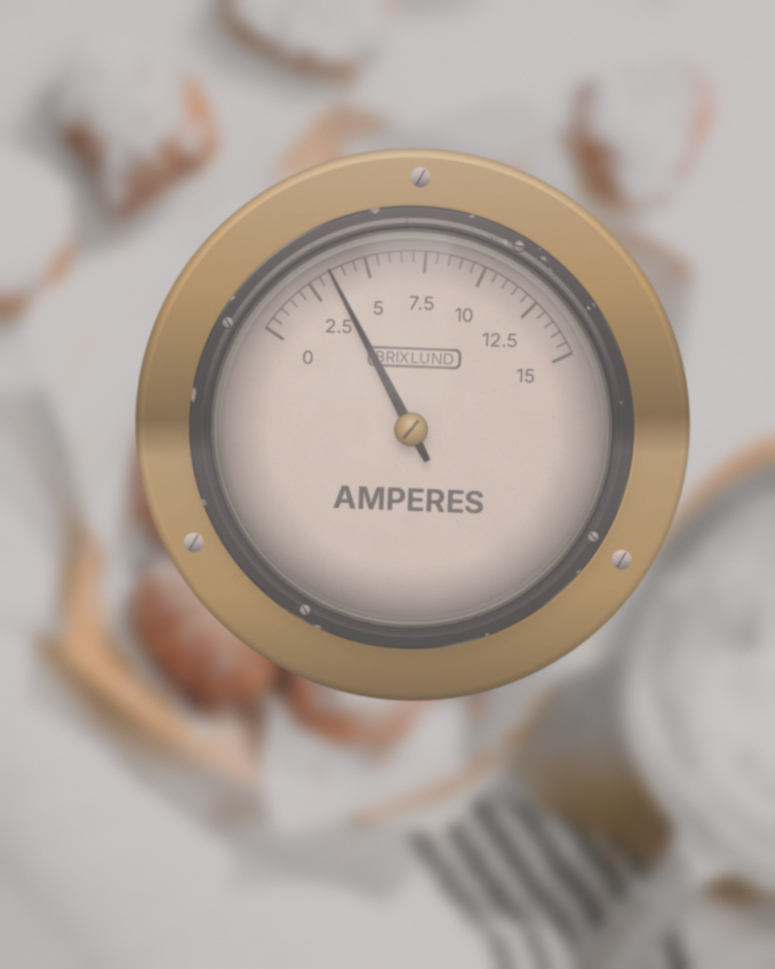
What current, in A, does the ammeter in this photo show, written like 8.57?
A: 3.5
